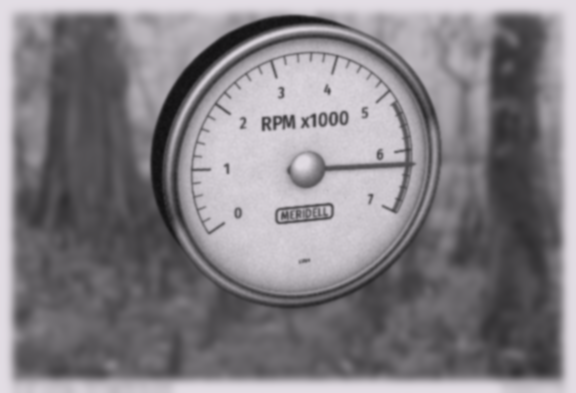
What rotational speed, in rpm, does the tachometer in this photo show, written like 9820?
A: 6200
